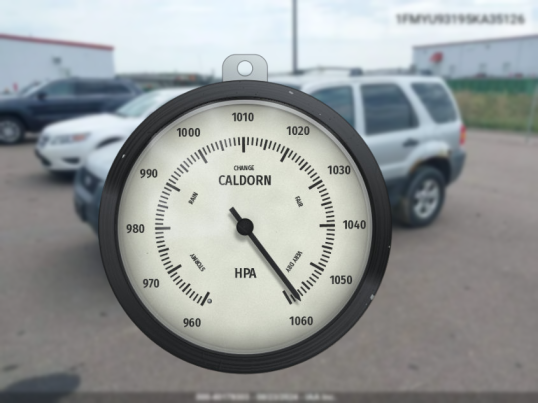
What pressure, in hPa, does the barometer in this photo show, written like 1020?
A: 1058
